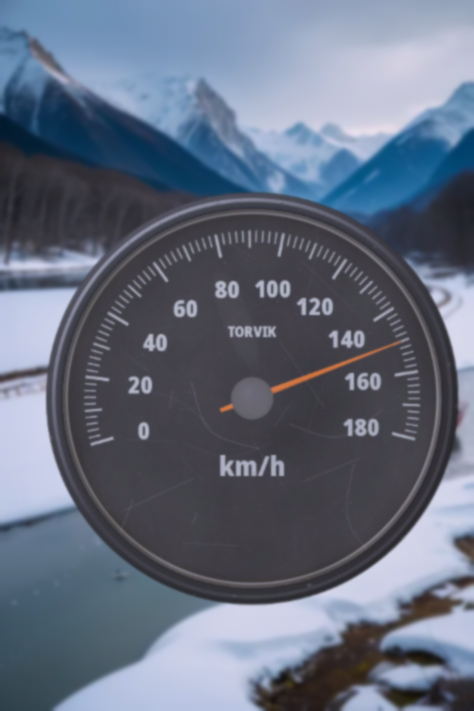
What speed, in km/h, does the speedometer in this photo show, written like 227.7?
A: 150
